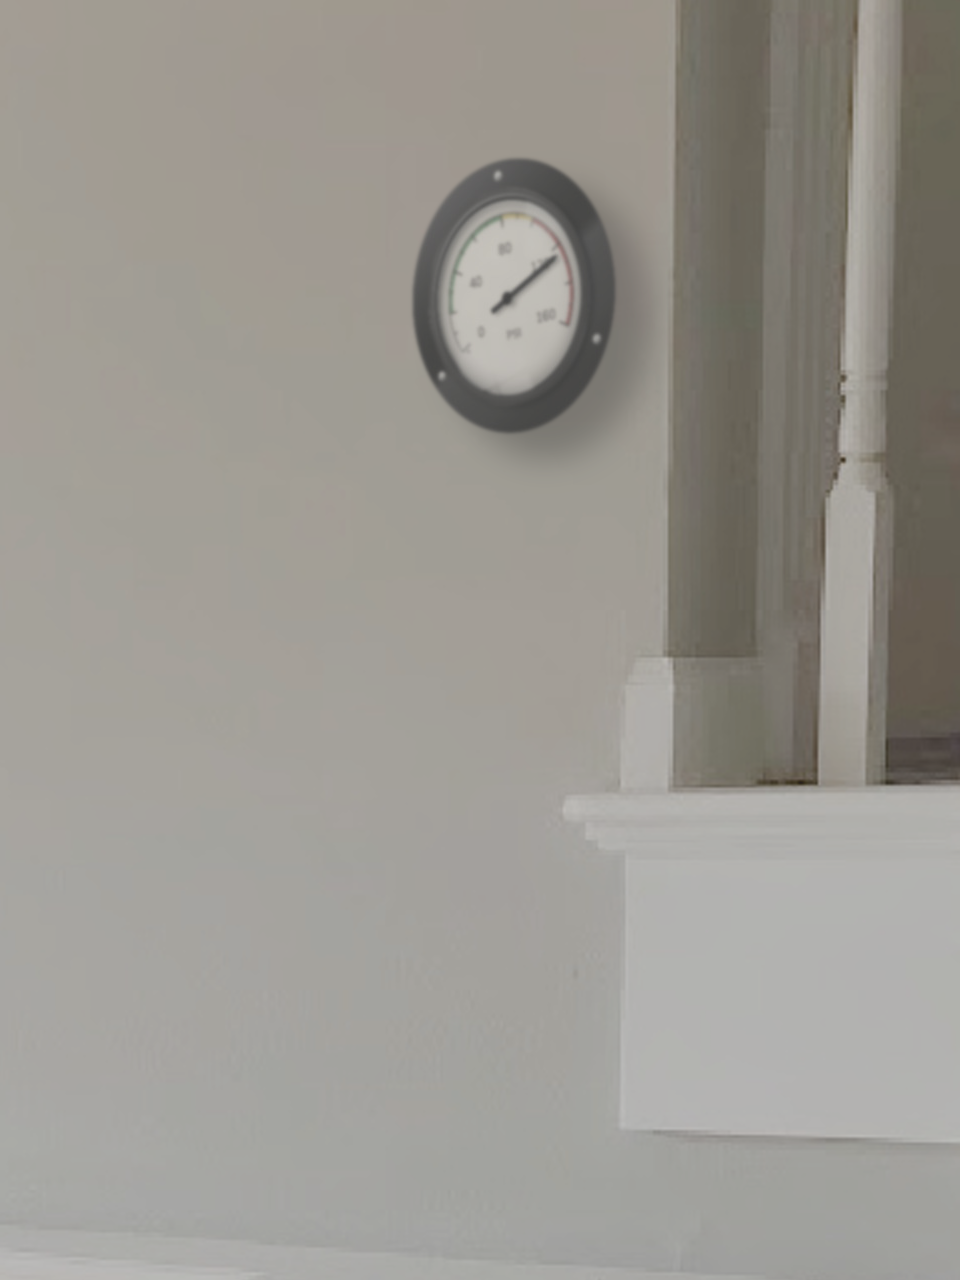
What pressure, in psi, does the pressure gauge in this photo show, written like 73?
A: 125
